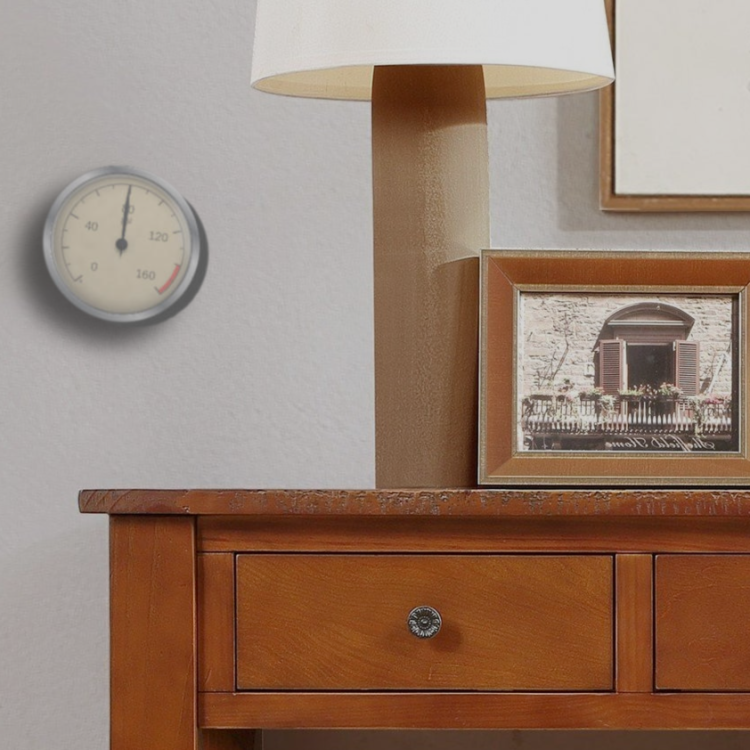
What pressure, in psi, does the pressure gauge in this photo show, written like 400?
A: 80
